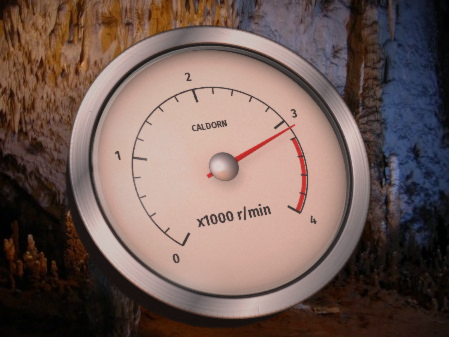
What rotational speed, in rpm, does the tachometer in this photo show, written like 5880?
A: 3100
